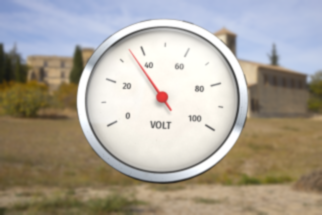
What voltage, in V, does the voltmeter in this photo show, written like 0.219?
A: 35
